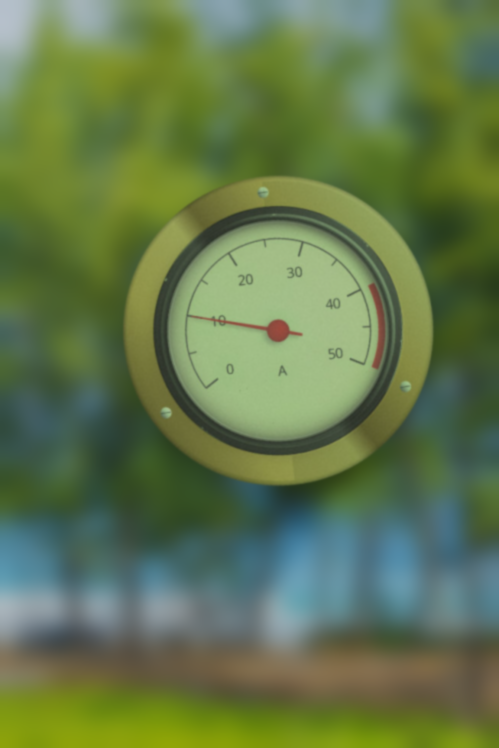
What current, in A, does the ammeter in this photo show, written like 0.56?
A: 10
